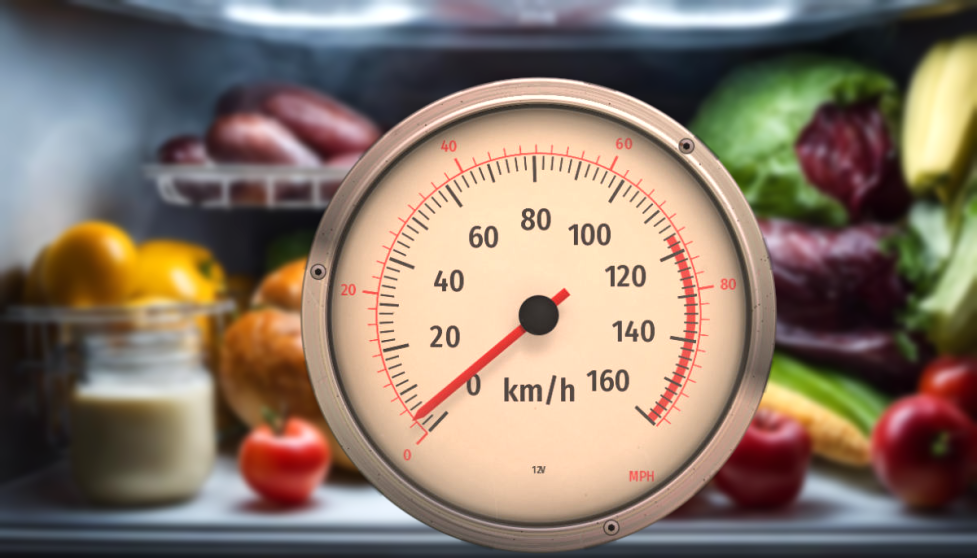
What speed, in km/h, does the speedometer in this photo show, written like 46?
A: 4
